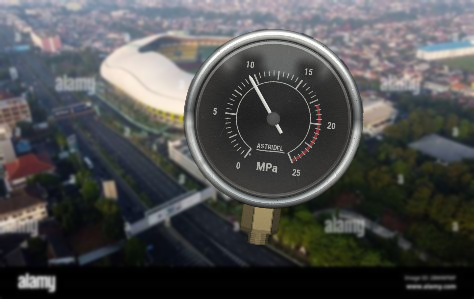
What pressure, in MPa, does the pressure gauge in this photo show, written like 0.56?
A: 9.5
